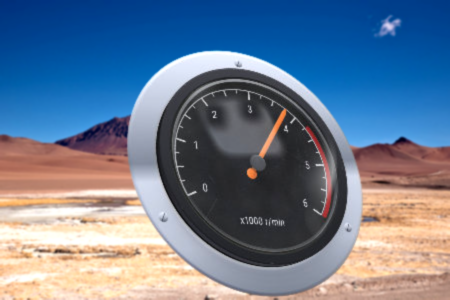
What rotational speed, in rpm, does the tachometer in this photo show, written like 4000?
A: 3750
